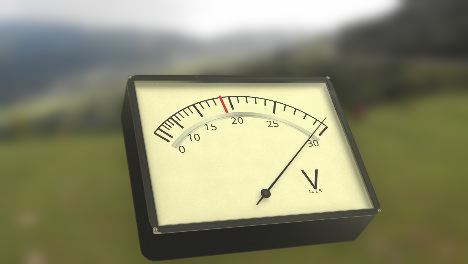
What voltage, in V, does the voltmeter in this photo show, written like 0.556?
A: 29.5
